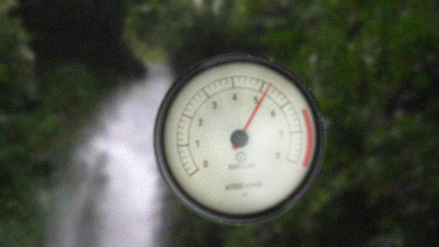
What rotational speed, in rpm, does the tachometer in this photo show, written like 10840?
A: 5200
